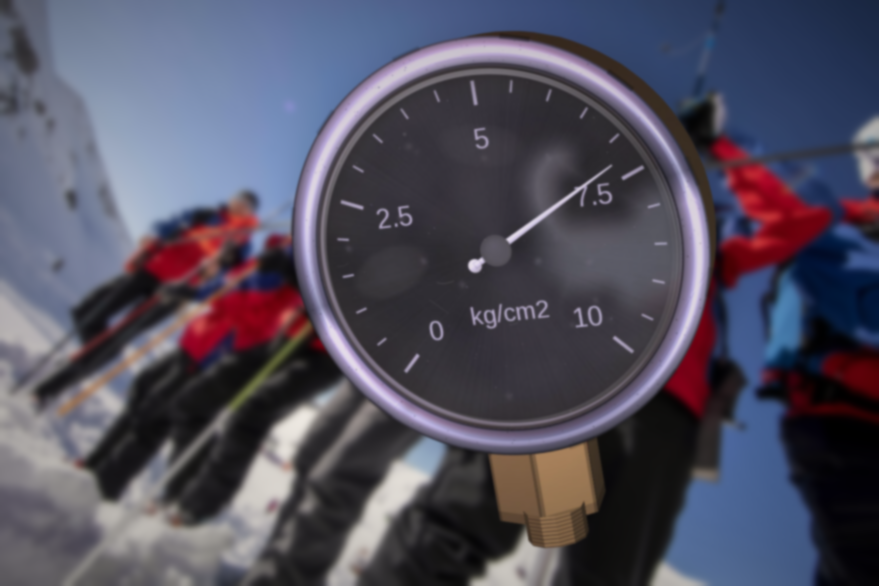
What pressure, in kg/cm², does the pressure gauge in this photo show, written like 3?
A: 7.25
